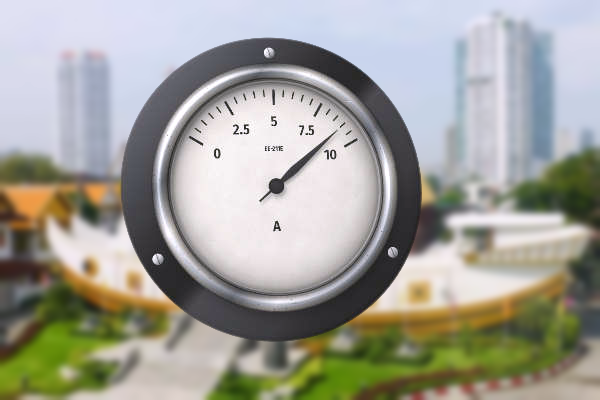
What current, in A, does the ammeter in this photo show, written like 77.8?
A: 9
